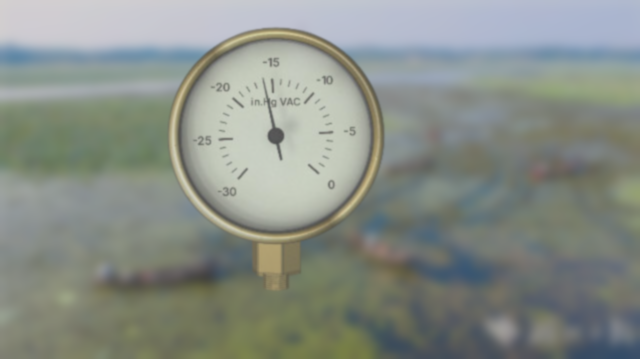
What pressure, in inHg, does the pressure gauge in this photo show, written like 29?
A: -16
